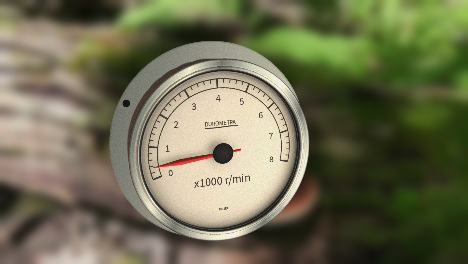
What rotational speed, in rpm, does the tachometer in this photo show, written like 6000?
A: 400
